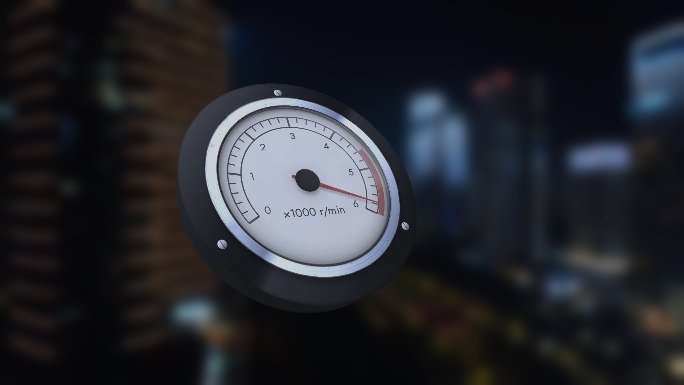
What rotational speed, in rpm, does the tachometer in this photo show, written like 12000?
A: 5800
